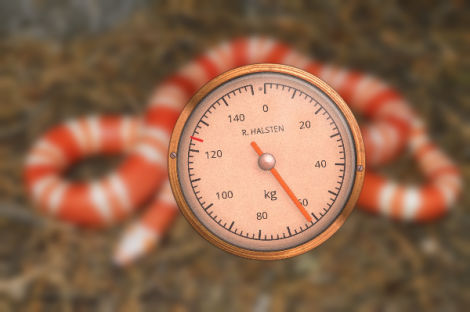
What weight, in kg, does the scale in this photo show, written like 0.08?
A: 62
